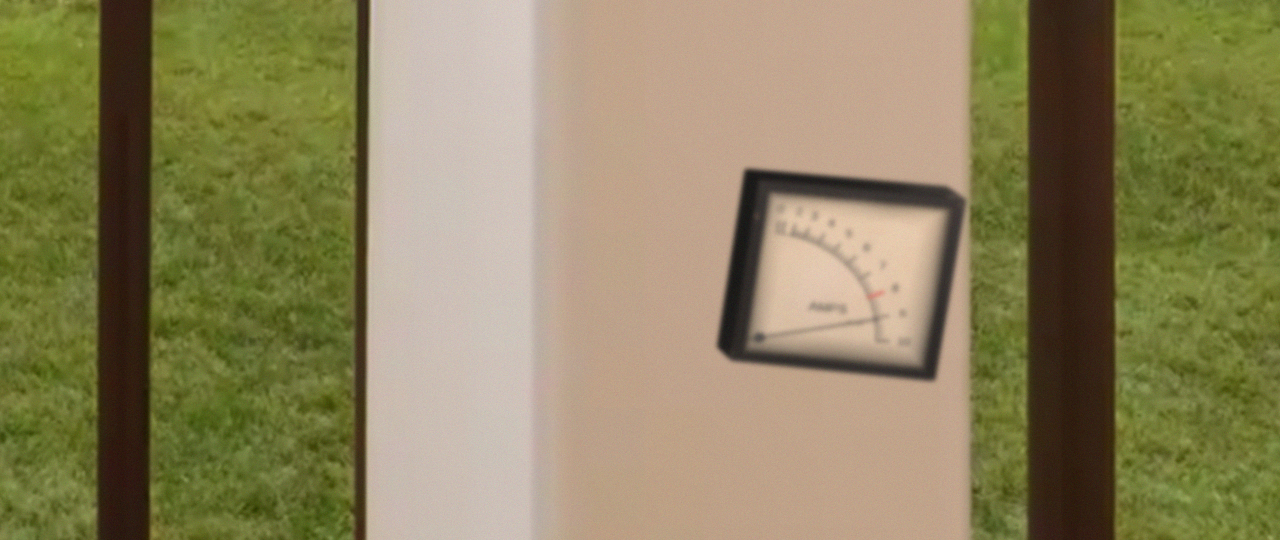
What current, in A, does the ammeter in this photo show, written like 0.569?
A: 9
